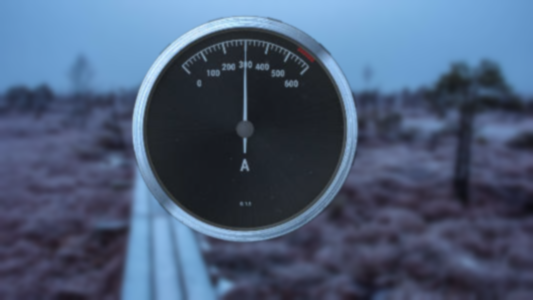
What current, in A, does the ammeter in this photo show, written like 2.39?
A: 300
